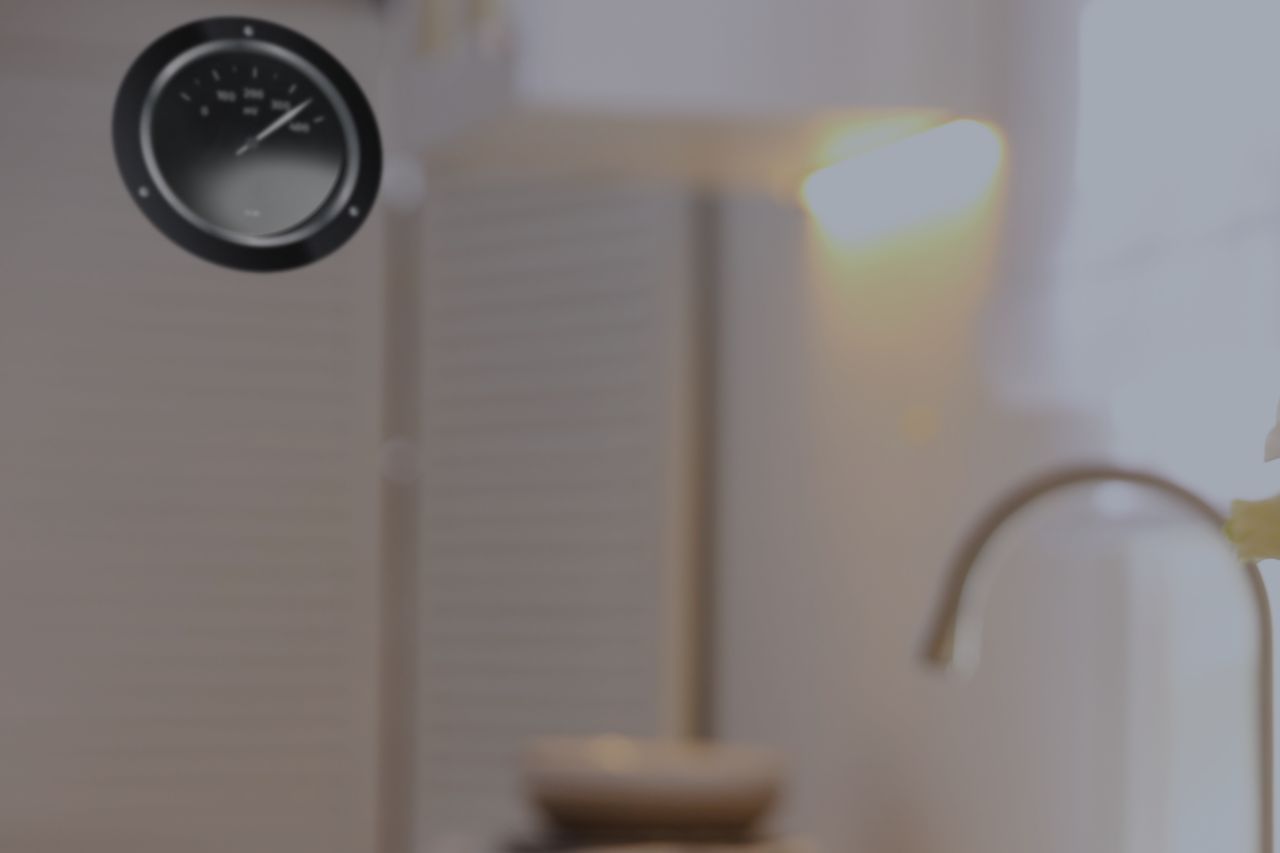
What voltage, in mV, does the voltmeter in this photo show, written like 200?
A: 350
